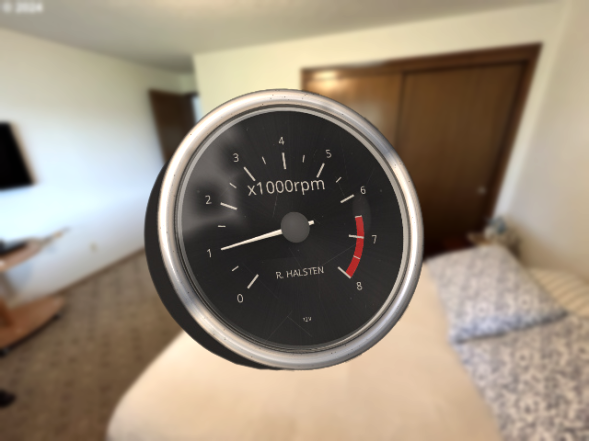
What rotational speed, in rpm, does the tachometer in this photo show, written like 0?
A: 1000
